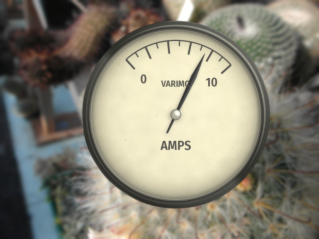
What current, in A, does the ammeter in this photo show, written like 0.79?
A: 7.5
